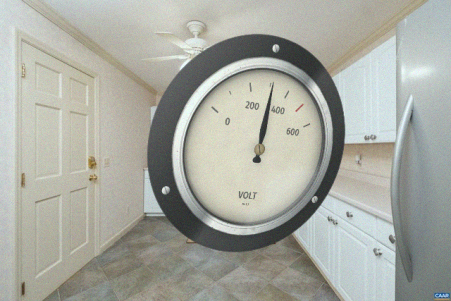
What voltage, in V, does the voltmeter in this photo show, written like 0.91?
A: 300
